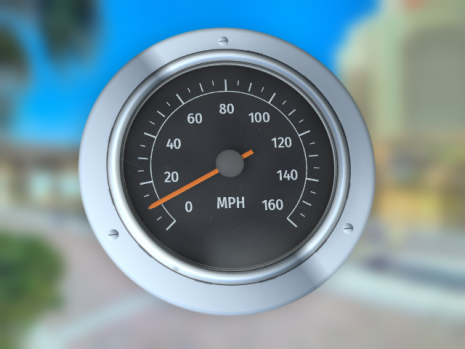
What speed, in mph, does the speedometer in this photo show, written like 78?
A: 10
